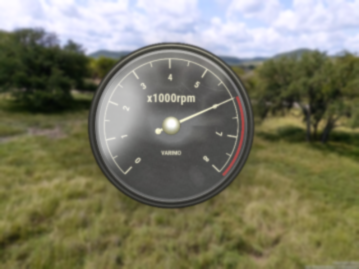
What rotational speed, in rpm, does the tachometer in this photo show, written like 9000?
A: 6000
